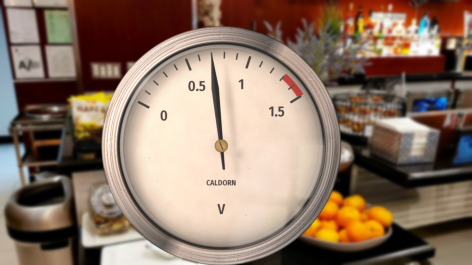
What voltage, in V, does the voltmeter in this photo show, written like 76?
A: 0.7
